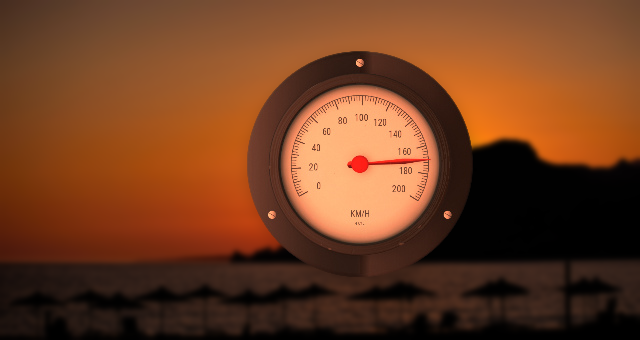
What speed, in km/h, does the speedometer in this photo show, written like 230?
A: 170
